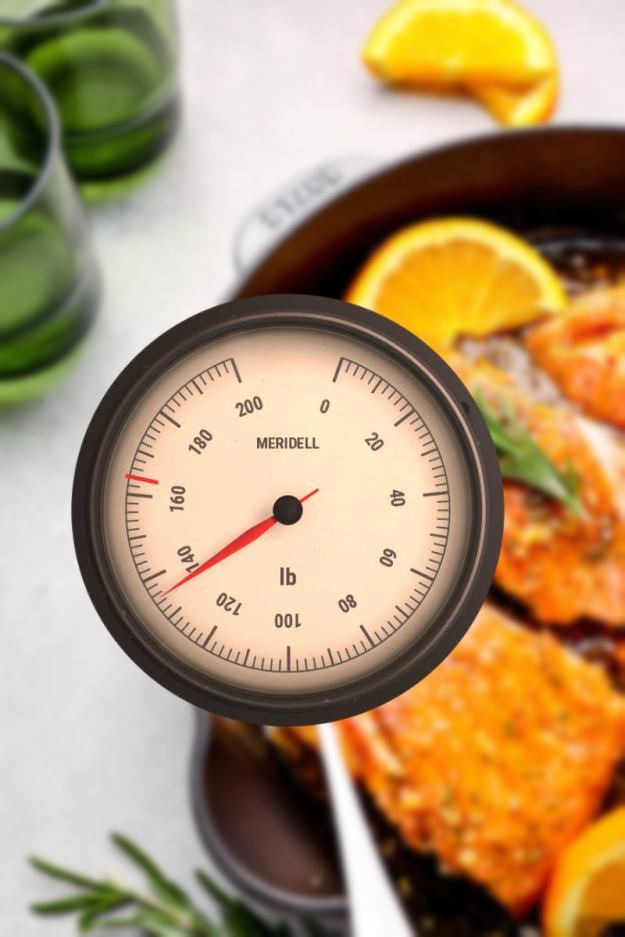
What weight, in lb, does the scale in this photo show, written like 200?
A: 135
